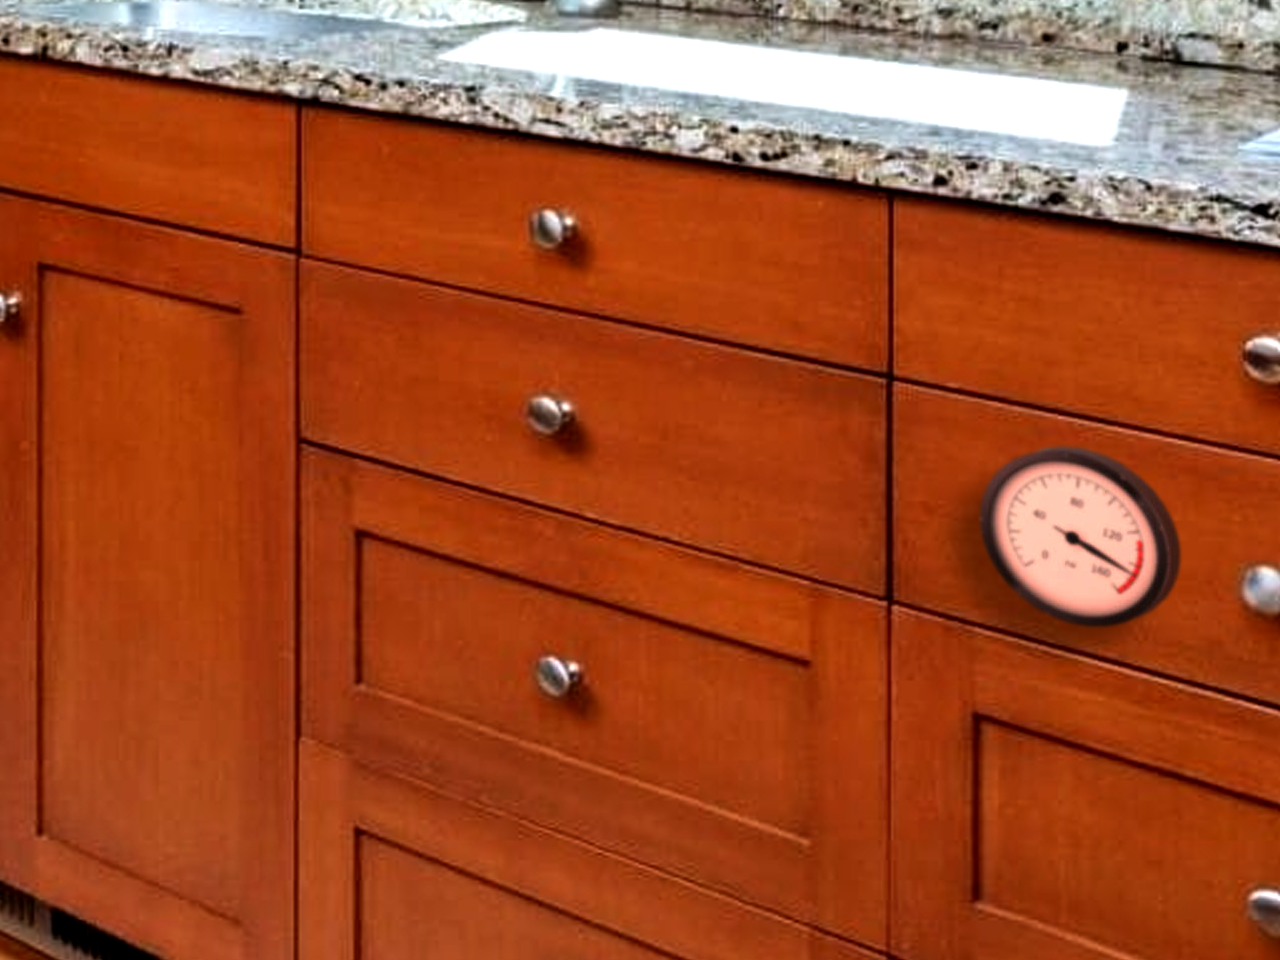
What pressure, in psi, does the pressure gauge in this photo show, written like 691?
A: 145
